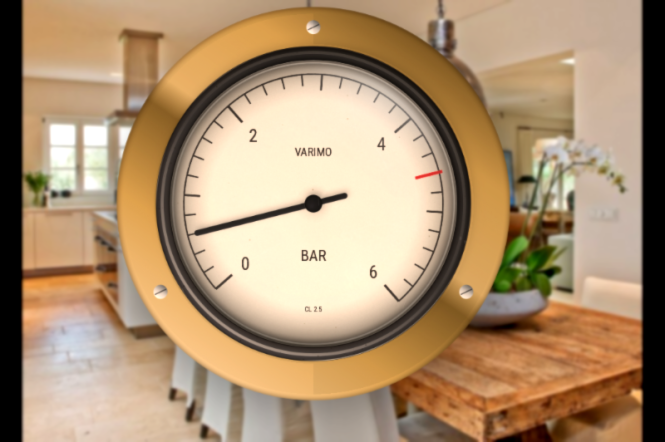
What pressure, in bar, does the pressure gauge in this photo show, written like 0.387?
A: 0.6
